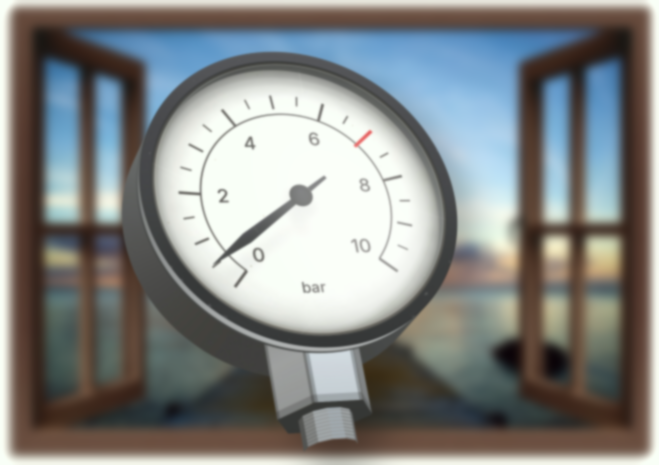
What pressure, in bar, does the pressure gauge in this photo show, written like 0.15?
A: 0.5
